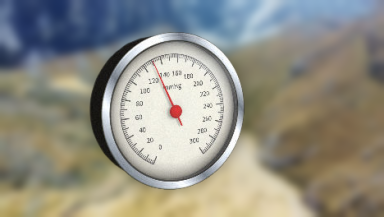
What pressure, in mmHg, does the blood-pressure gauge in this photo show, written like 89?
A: 130
